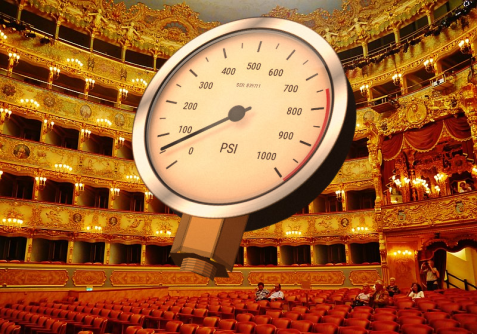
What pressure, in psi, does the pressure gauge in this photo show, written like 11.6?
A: 50
